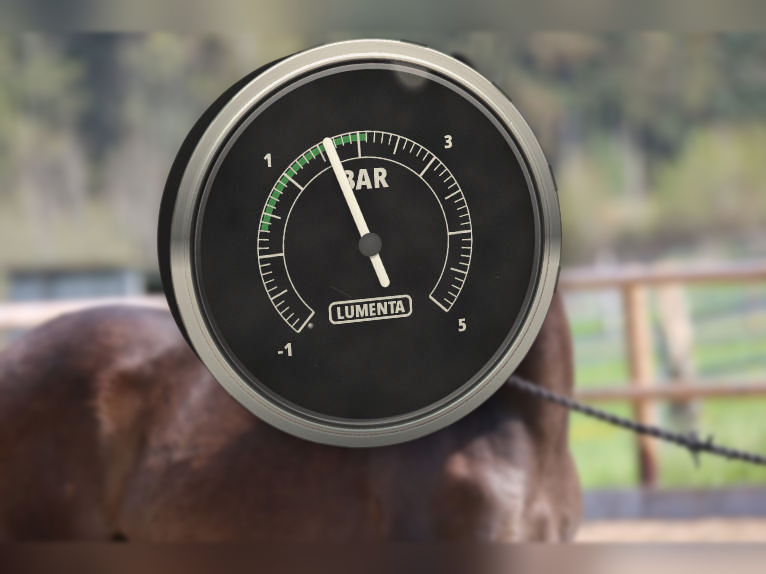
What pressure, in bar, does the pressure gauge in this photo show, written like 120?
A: 1.6
